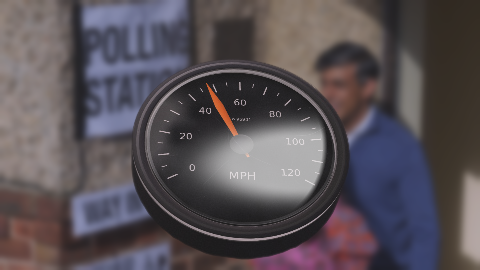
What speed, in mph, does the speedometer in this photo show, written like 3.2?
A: 47.5
